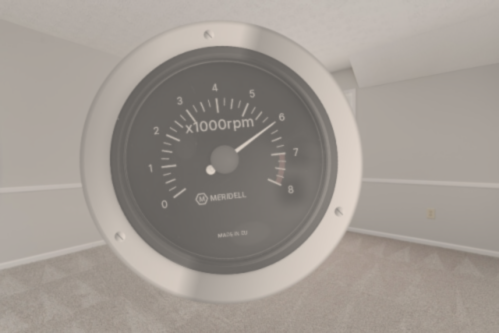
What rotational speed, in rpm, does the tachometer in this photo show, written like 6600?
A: 6000
